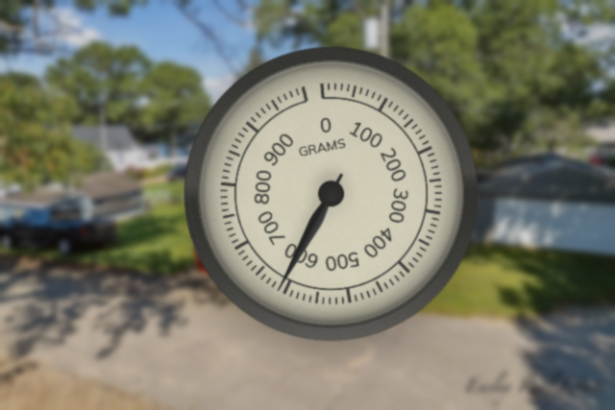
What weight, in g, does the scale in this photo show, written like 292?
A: 610
